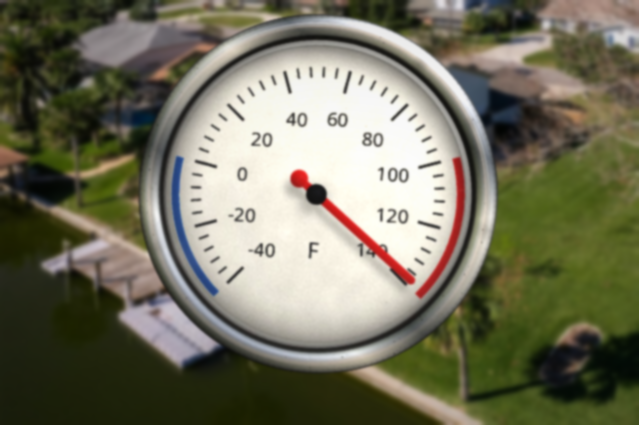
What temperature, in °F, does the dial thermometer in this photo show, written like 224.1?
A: 138
